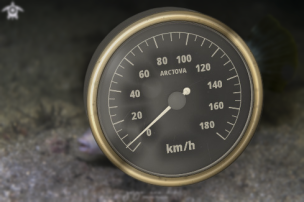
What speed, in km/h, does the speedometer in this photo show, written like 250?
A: 5
